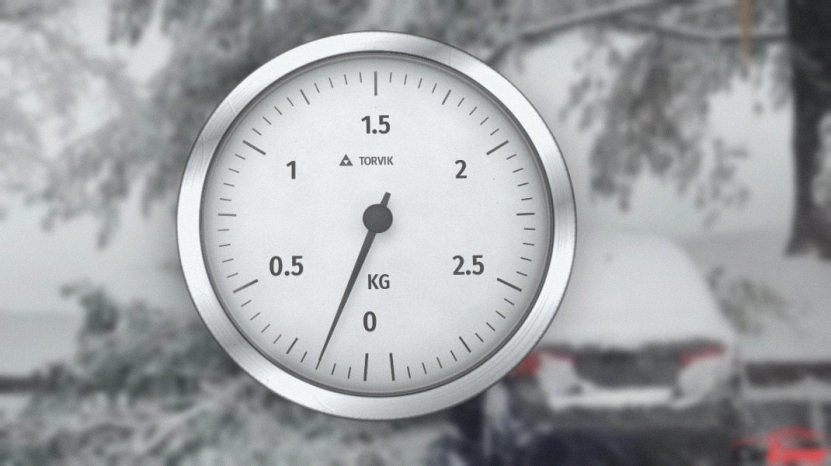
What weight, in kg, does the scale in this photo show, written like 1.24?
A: 0.15
